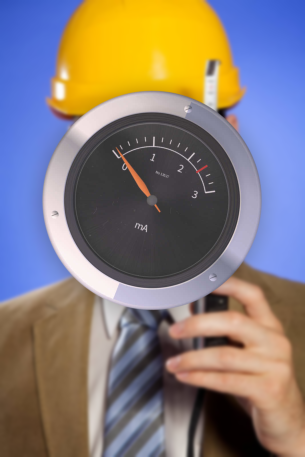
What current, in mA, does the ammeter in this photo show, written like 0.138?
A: 0.1
